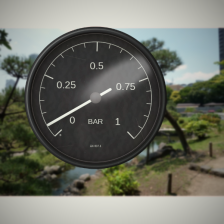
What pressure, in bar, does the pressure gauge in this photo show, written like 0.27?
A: 0.05
